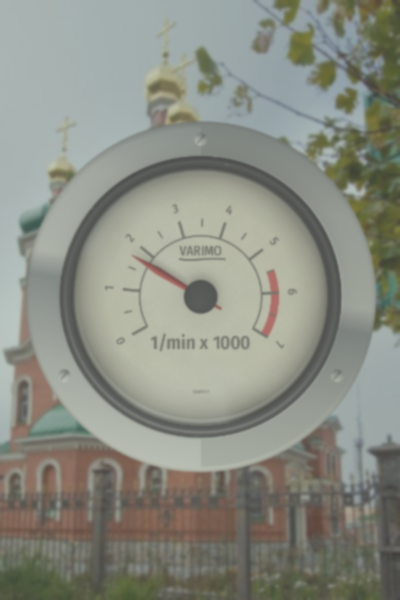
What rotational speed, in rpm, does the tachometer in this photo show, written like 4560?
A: 1750
